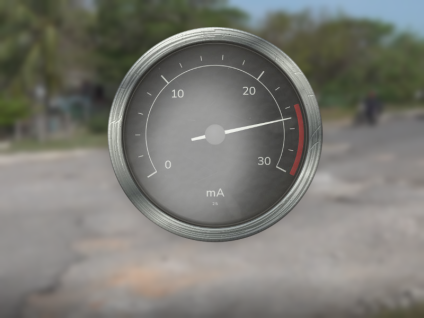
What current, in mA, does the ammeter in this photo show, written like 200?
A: 25
